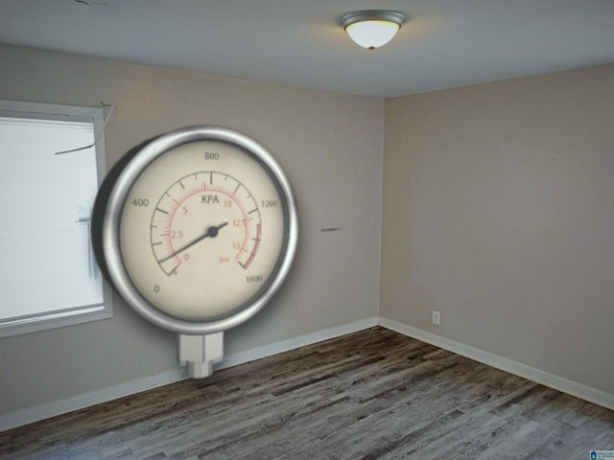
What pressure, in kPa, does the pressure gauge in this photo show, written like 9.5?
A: 100
